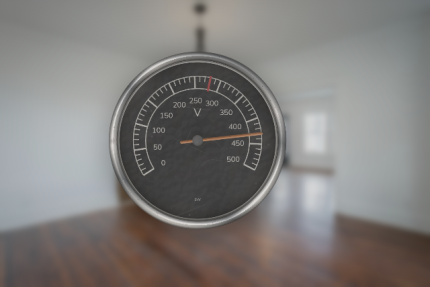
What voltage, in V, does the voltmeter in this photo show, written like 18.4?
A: 430
